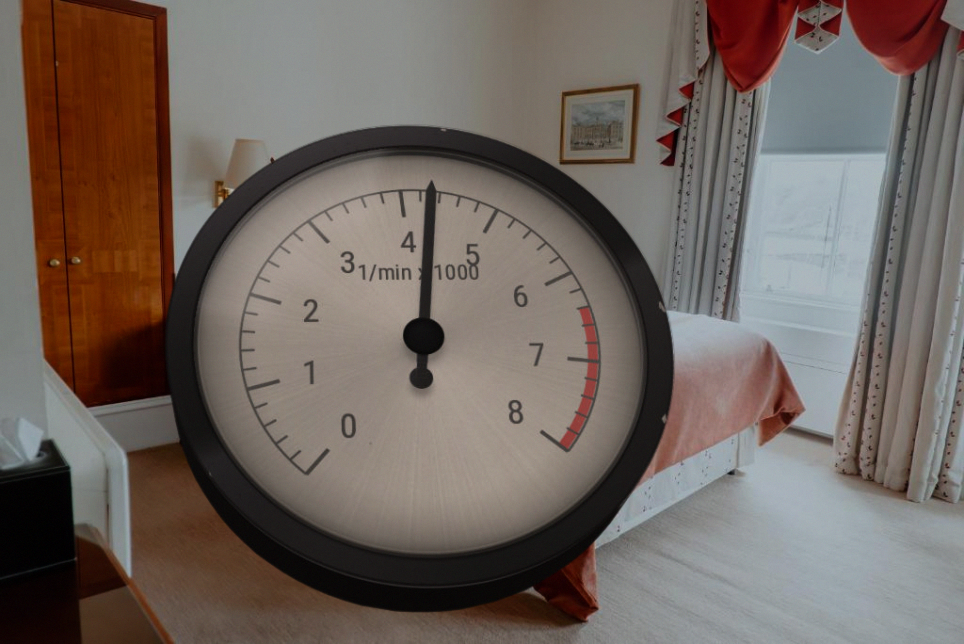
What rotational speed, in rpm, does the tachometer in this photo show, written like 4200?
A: 4300
